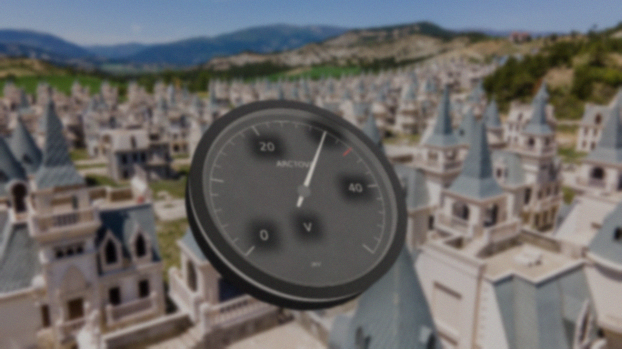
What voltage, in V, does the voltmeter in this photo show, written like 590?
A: 30
